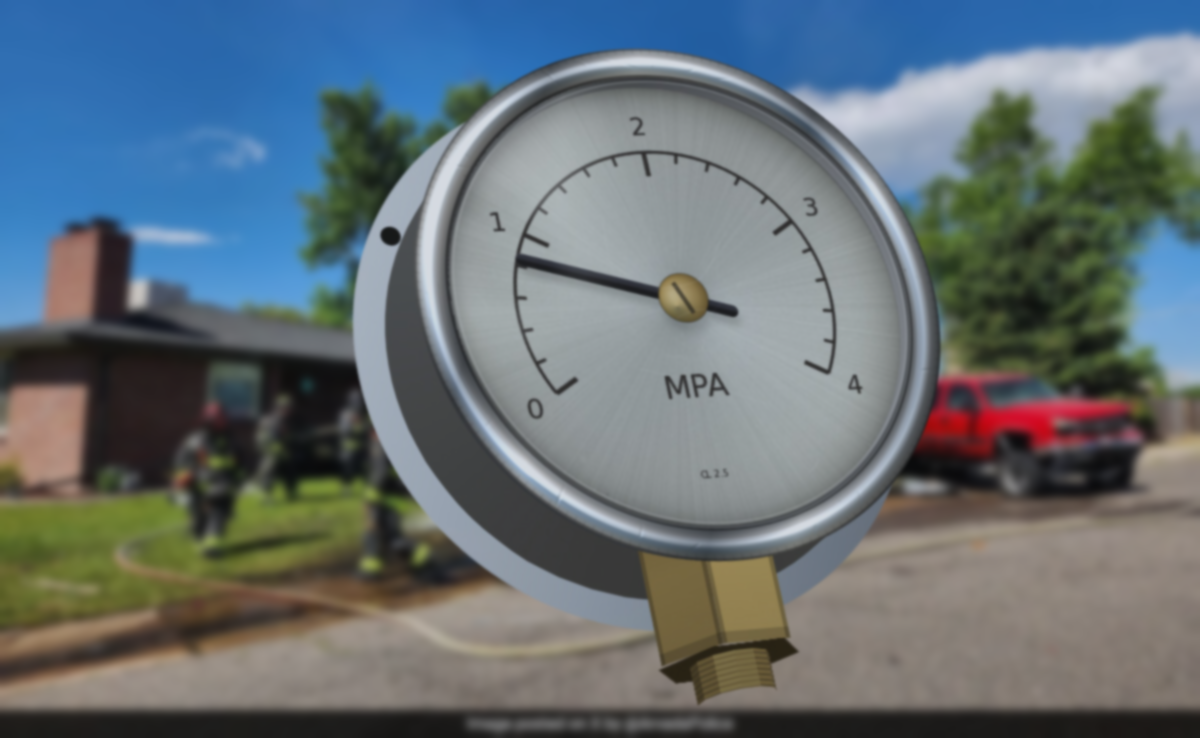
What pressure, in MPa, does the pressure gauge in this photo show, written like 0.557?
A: 0.8
